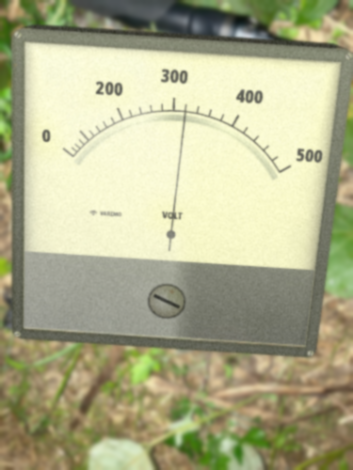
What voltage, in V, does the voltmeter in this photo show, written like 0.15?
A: 320
